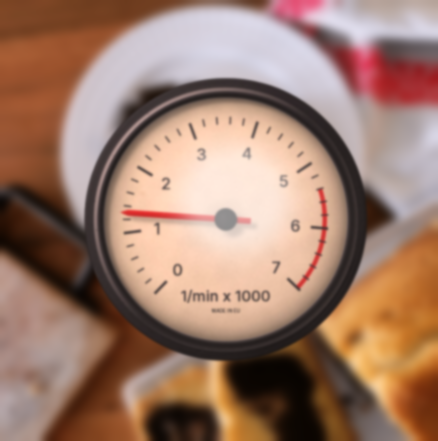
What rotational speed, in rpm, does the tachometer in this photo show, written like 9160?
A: 1300
